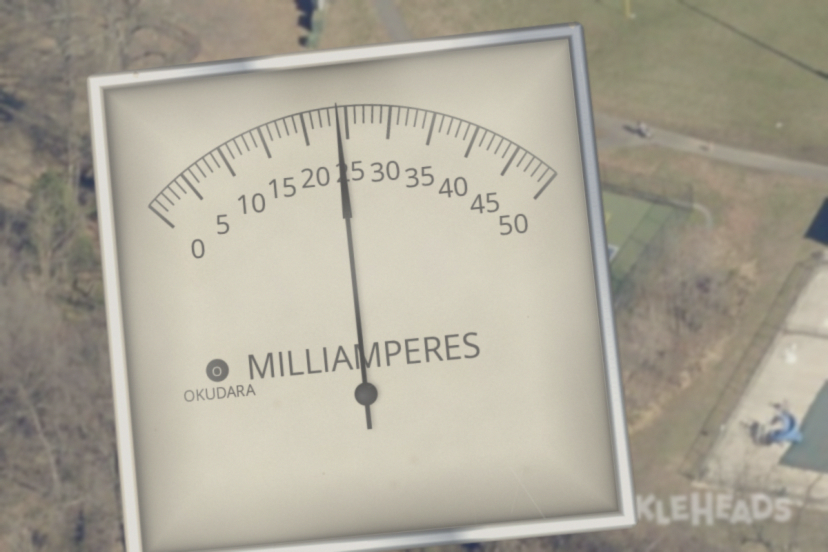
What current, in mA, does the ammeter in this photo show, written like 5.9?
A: 24
